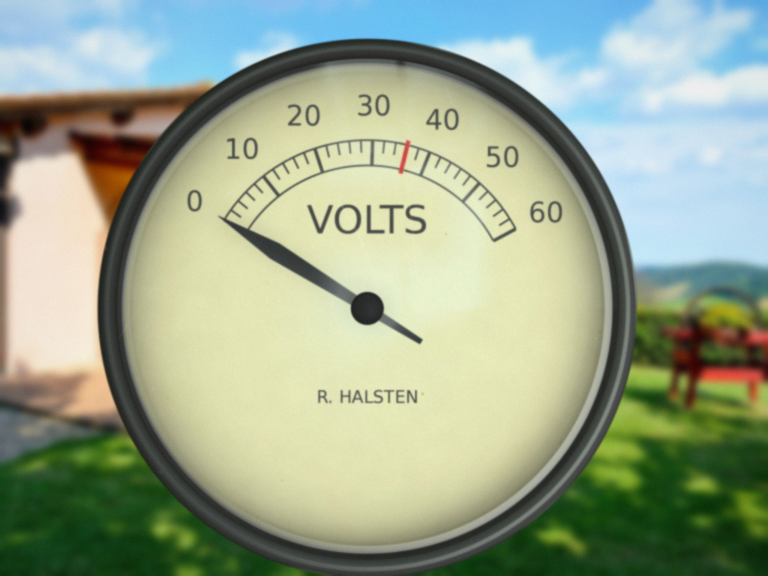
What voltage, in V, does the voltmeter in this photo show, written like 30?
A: 0
